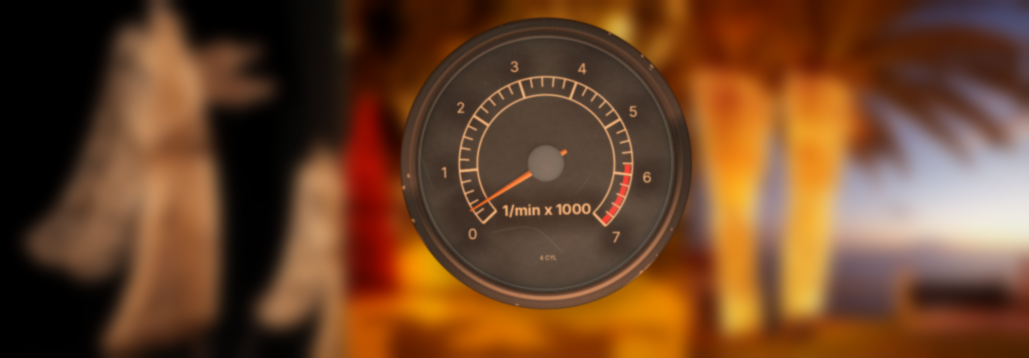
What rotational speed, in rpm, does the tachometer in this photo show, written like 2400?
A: 300
